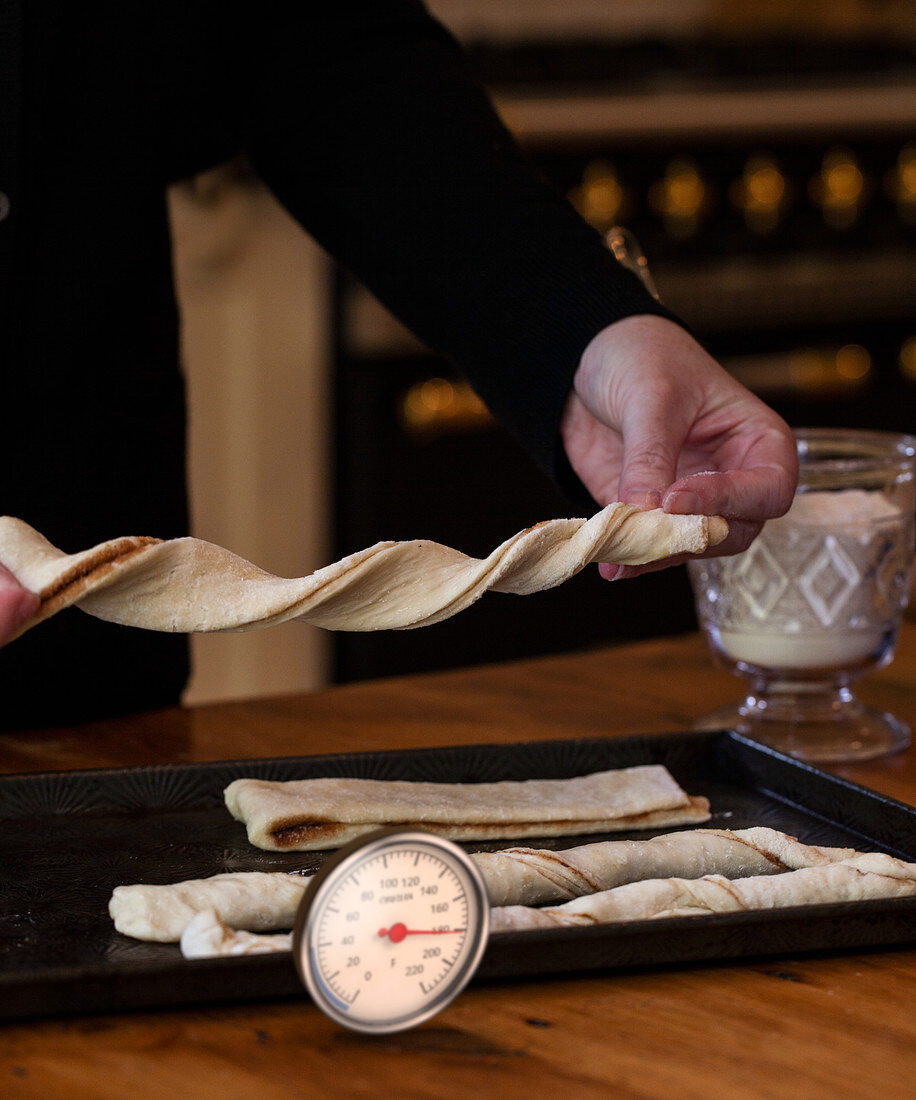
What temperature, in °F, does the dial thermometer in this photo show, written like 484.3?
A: 180
